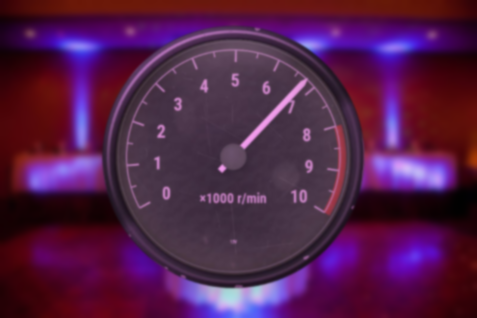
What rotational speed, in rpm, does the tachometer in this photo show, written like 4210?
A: 6750
